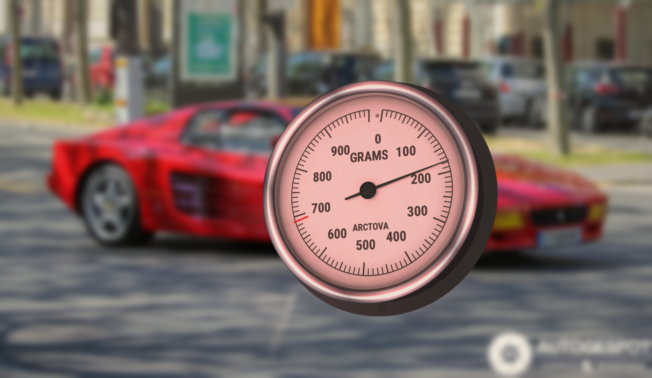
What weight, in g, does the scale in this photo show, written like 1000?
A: 180
